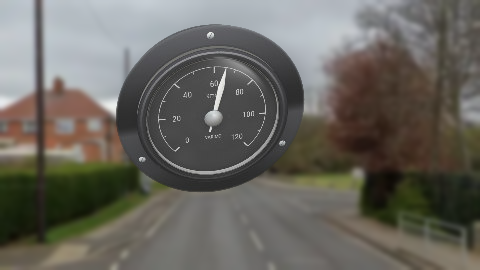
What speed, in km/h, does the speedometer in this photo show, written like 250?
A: 65
